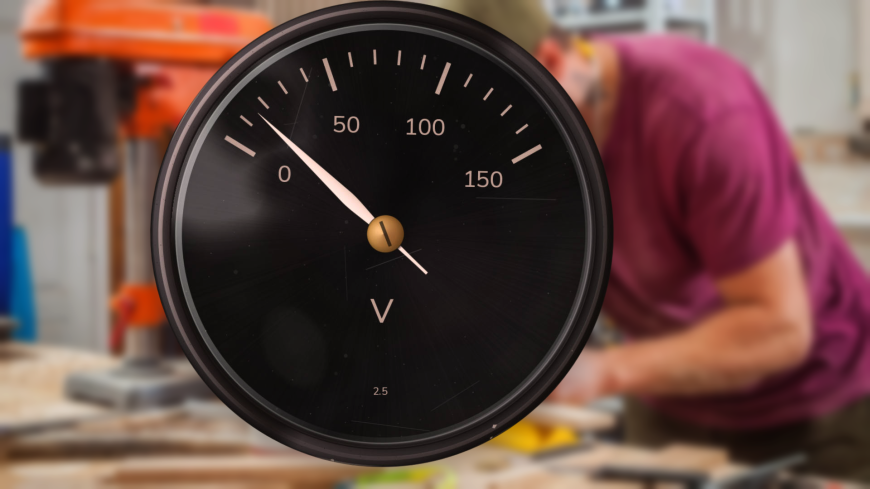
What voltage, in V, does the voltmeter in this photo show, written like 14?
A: 15
